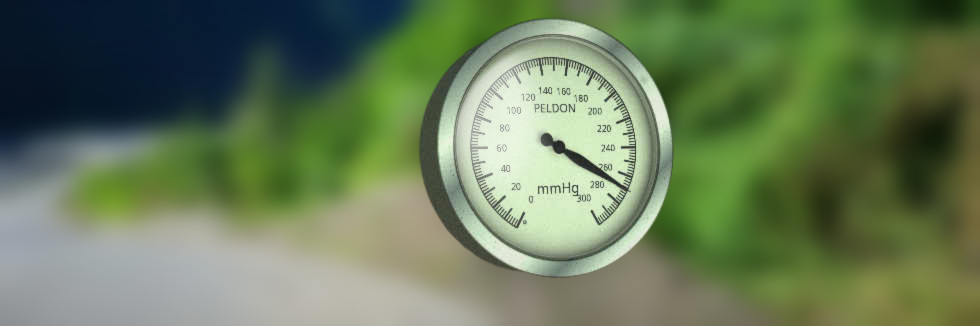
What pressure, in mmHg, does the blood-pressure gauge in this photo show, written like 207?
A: 270
